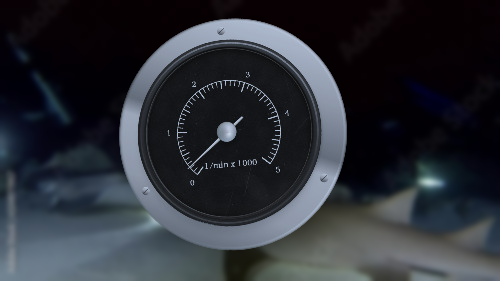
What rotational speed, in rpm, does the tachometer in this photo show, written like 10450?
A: 200
